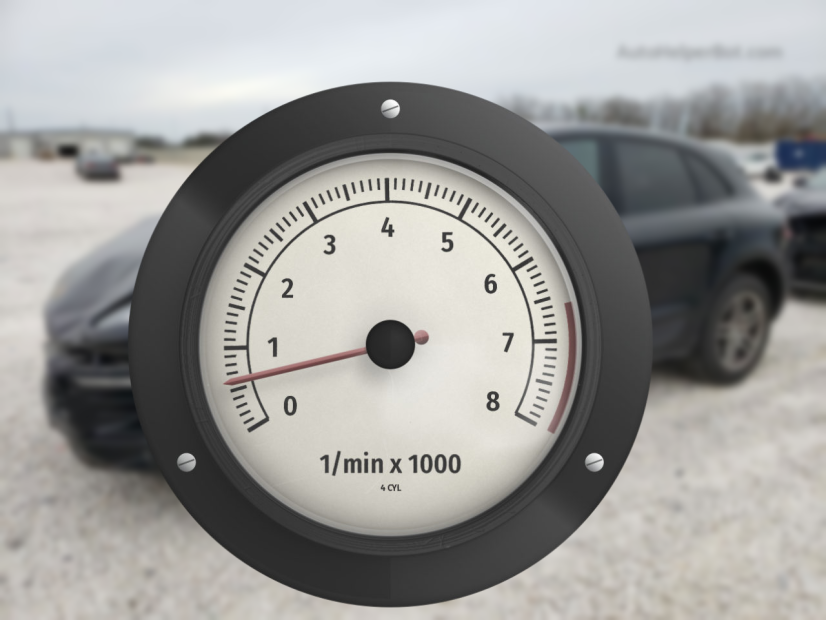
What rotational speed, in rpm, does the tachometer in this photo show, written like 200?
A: 600
